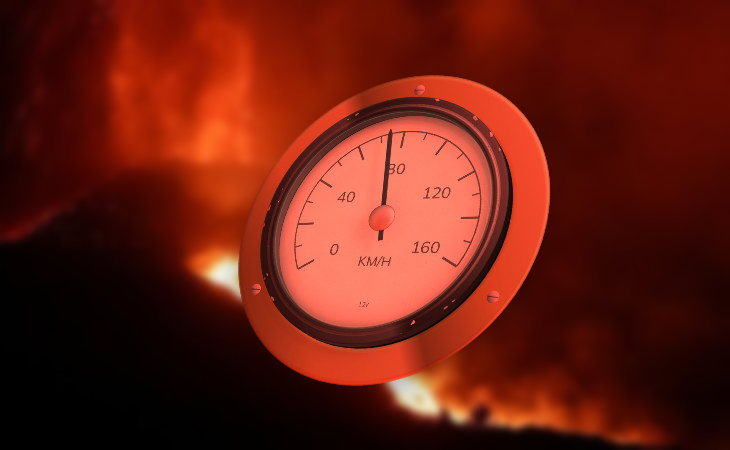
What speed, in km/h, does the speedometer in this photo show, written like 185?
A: 75
